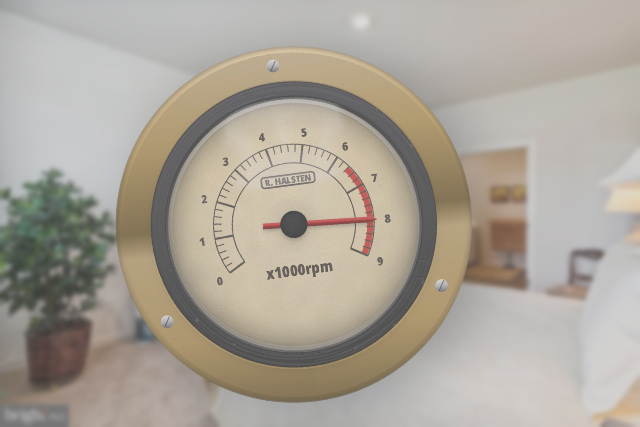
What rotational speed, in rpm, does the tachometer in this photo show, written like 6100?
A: 8000
